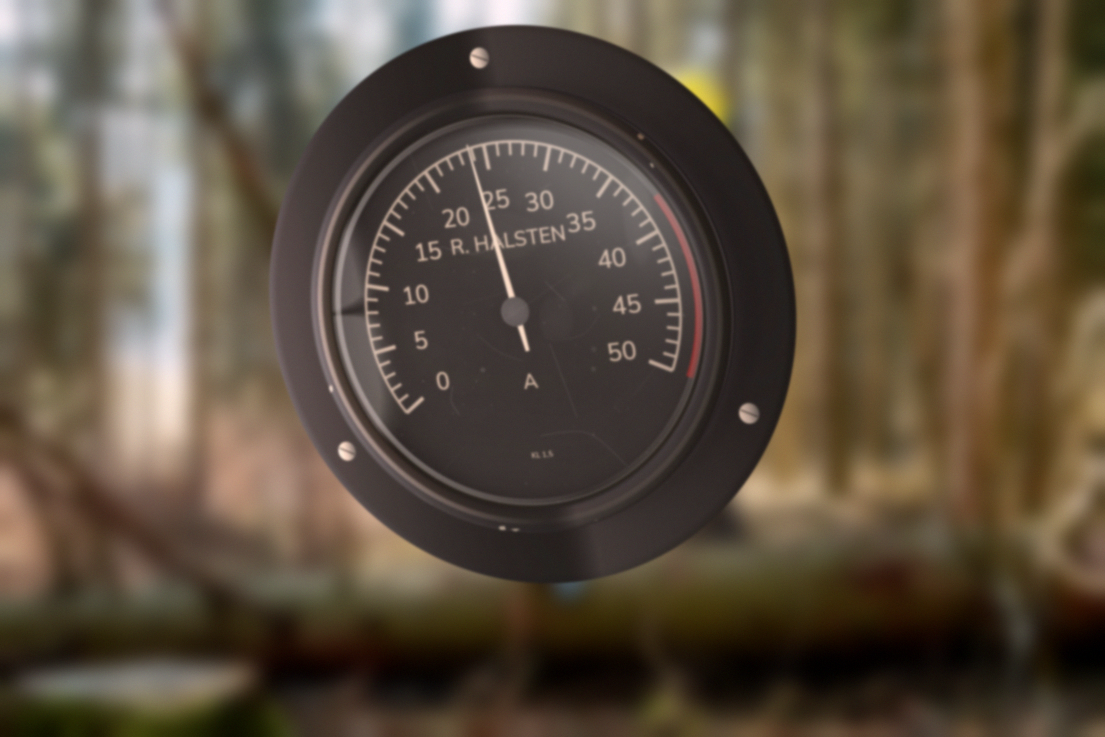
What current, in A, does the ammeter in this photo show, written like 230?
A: 24
